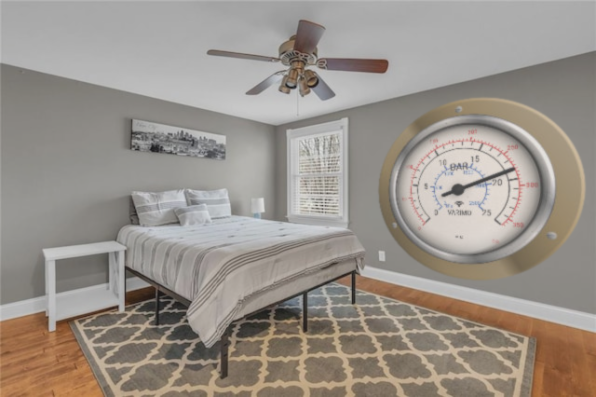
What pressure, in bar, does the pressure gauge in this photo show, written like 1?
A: 19
